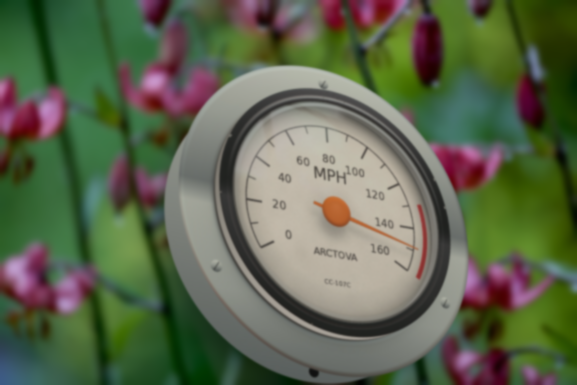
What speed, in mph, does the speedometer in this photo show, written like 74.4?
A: 150
